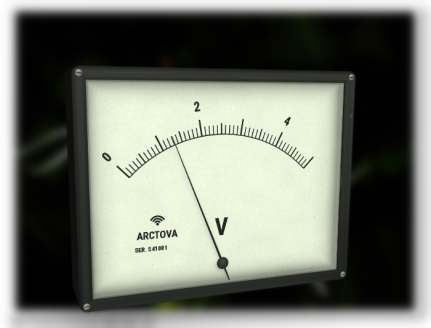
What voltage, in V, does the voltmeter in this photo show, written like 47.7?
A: 1.3
